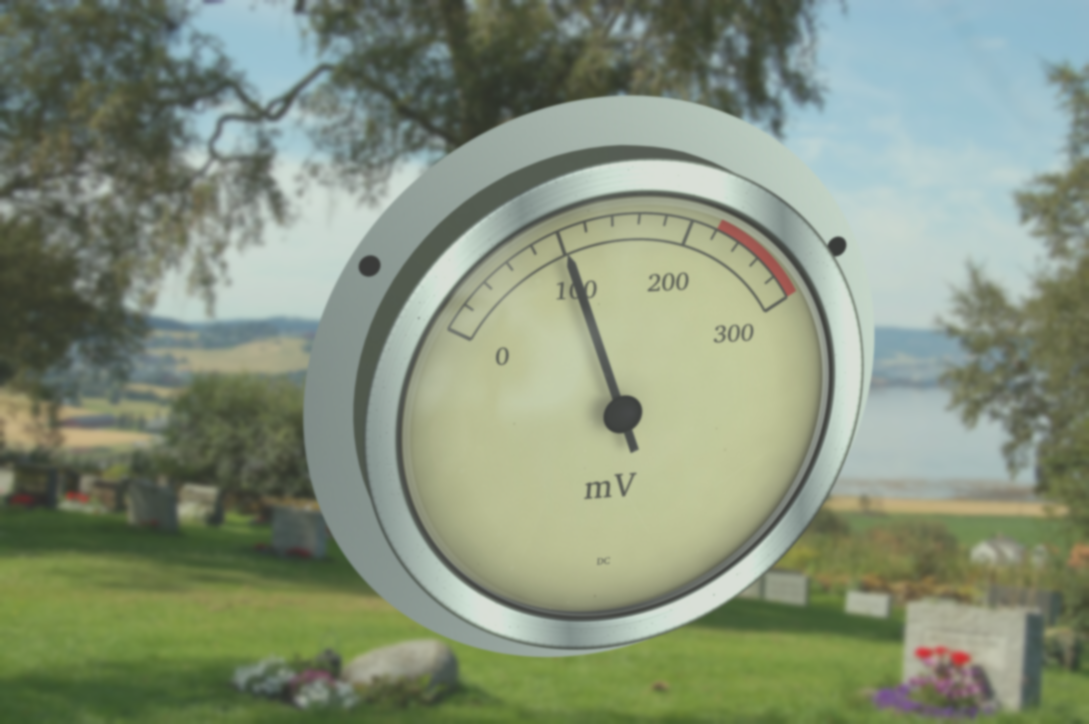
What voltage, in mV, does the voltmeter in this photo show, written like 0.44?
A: 100
